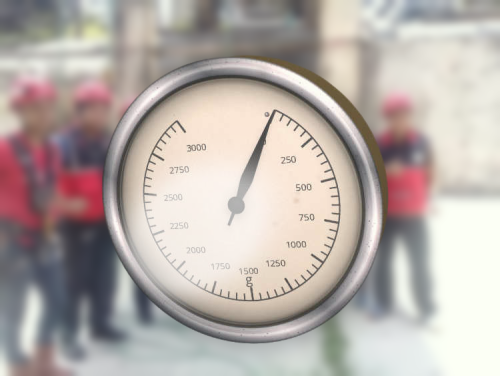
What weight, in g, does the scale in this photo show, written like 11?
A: 0
